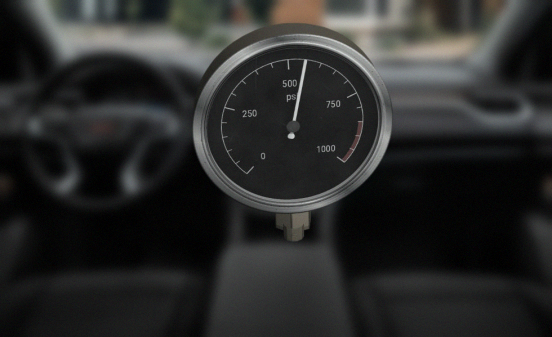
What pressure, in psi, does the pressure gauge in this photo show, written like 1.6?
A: 550
